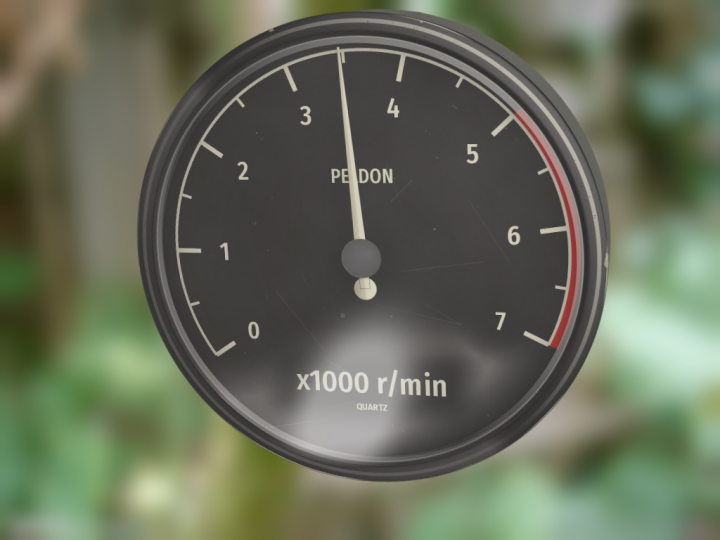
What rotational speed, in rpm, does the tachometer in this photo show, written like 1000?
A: 3500
